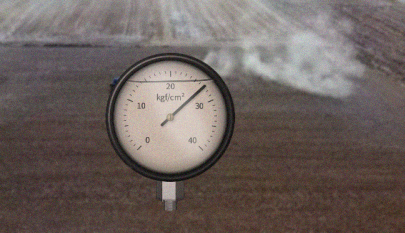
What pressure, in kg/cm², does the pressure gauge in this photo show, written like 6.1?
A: 27
